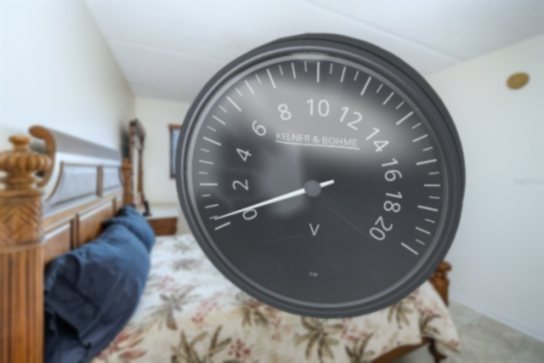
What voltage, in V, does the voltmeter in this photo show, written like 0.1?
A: 0.5
